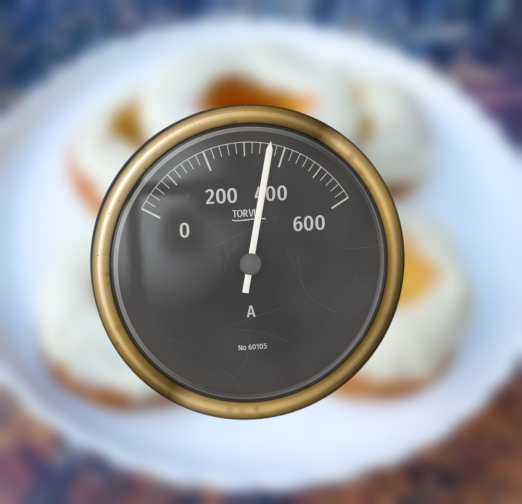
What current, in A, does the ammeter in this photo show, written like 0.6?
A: 360
